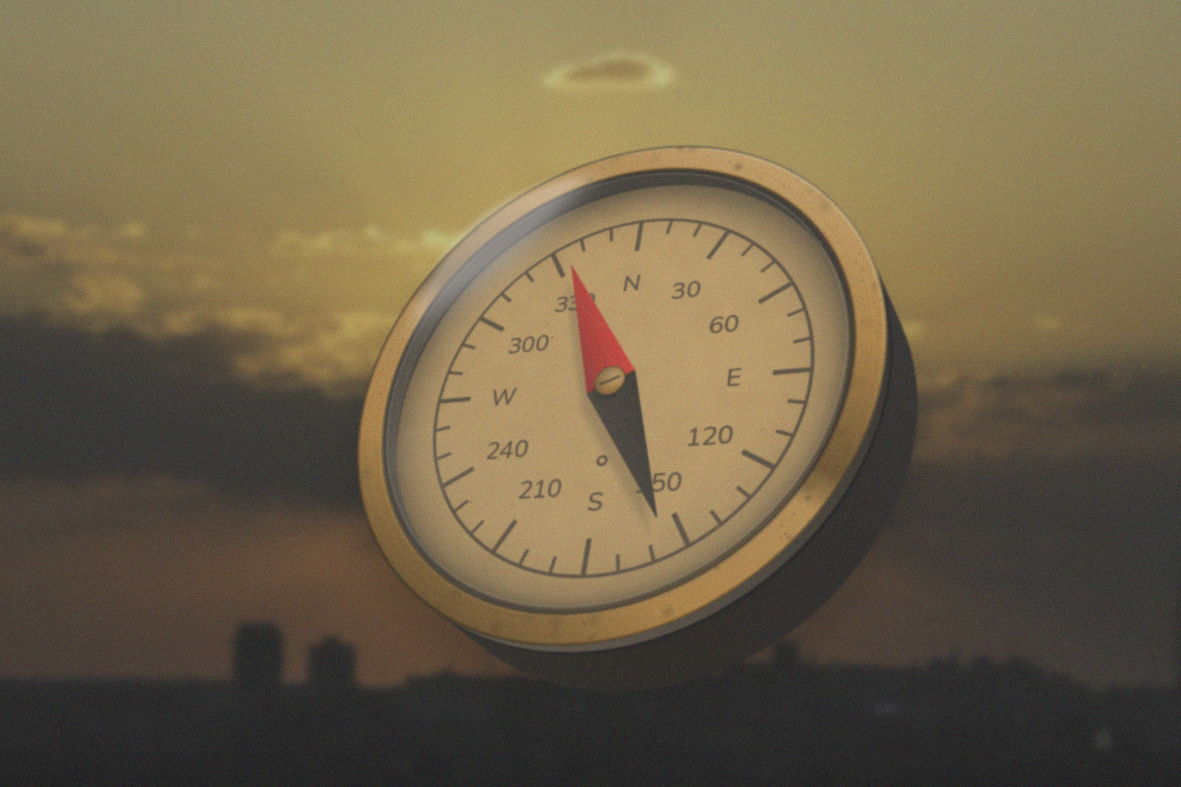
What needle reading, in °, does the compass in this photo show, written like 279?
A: 335
